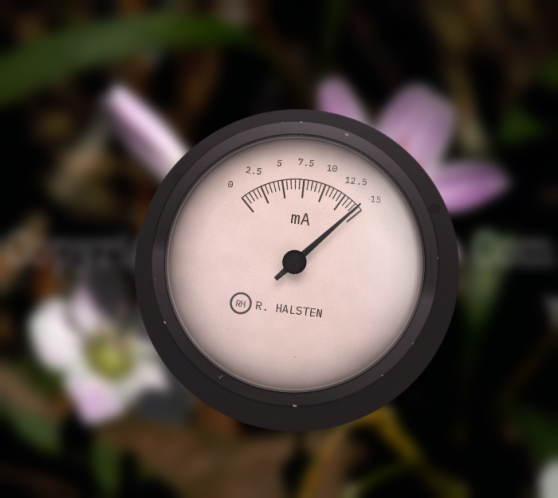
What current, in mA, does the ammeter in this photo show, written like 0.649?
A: 14.5
